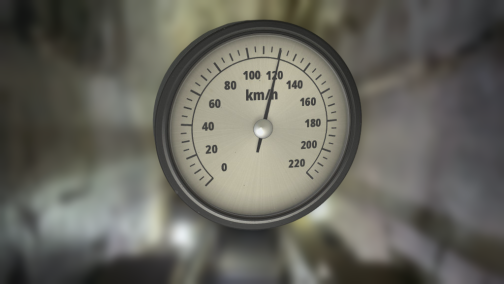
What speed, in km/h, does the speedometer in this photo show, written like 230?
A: 120
